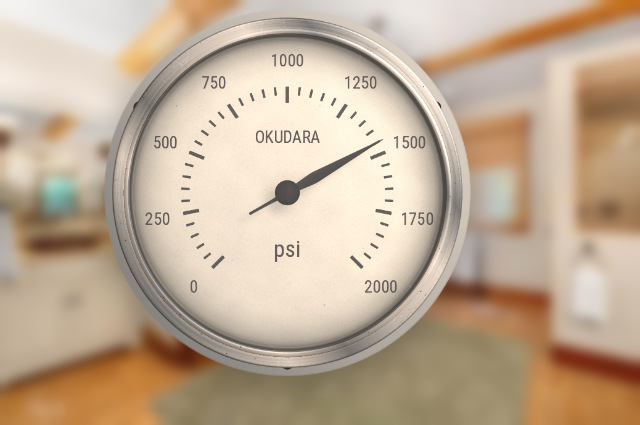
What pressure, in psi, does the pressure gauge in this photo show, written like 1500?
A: 1450
